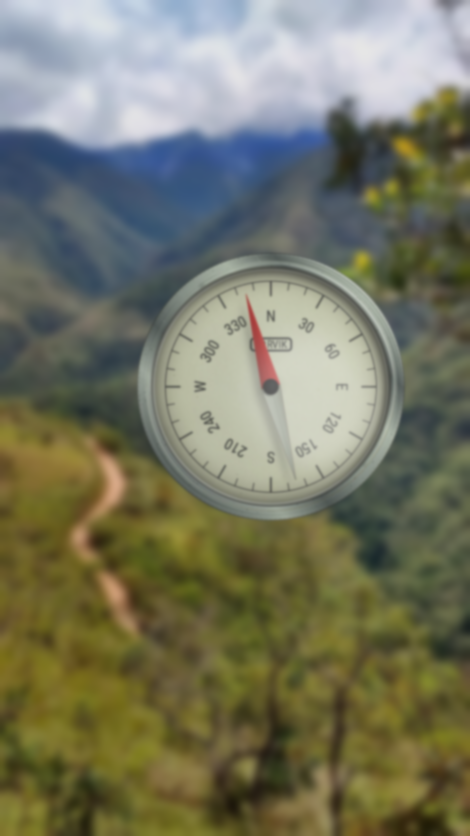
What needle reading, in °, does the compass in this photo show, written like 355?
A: 345
